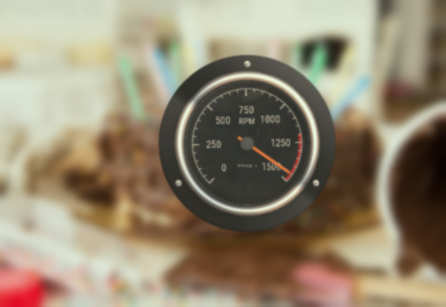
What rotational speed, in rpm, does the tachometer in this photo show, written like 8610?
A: 1450
